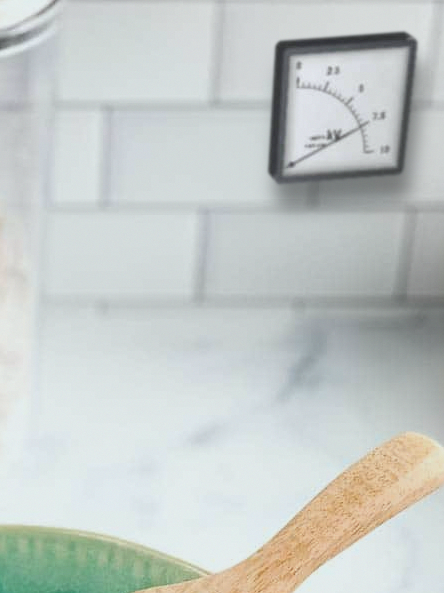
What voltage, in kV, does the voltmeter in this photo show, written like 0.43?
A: 7.5
